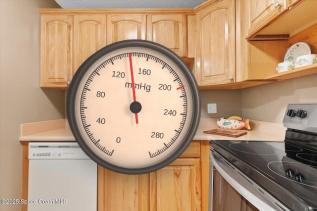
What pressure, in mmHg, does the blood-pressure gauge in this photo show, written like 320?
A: 140
